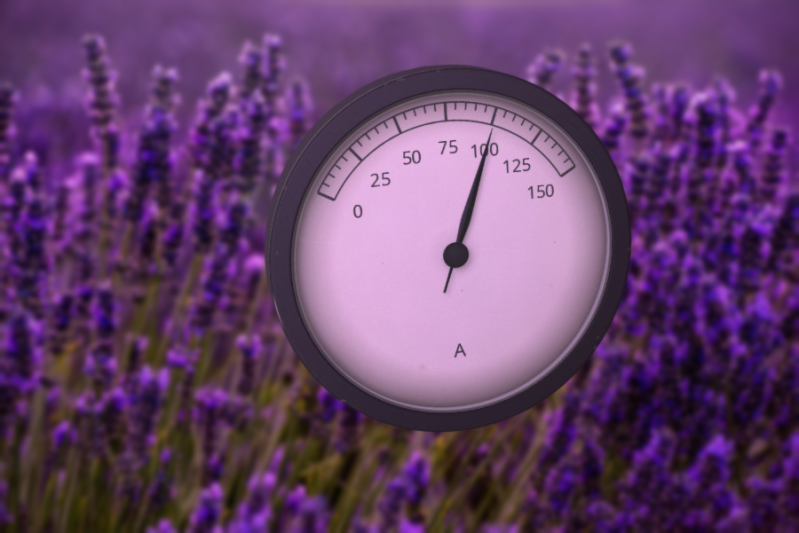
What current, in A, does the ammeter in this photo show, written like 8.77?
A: 100
